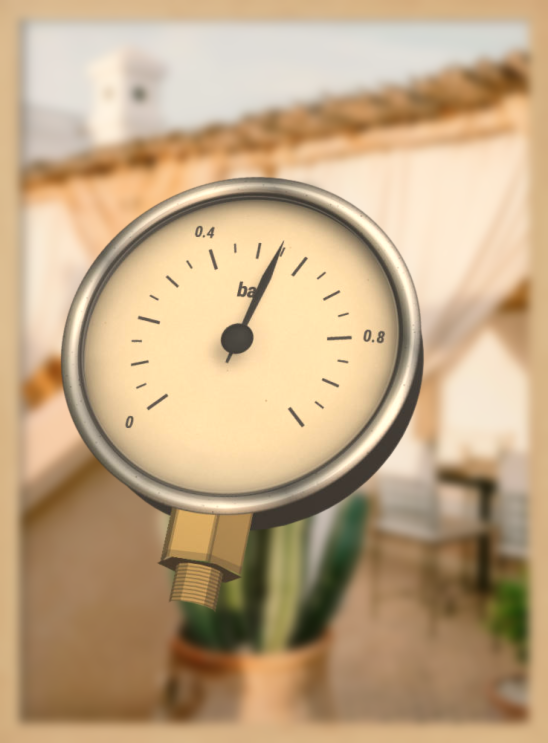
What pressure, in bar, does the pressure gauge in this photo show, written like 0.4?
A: 0.55
